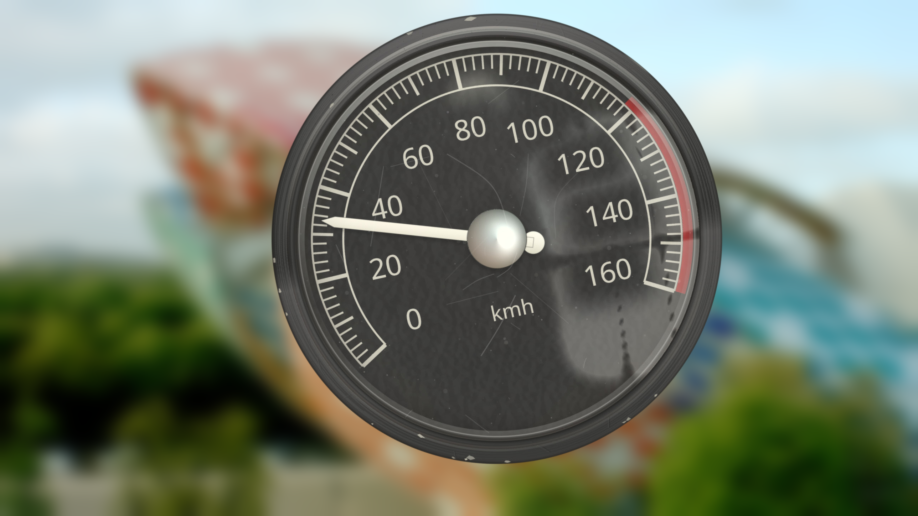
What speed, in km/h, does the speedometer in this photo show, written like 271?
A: 33
